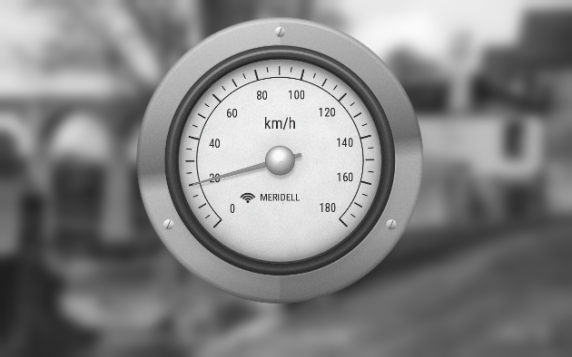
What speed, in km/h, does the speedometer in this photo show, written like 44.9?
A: 20
